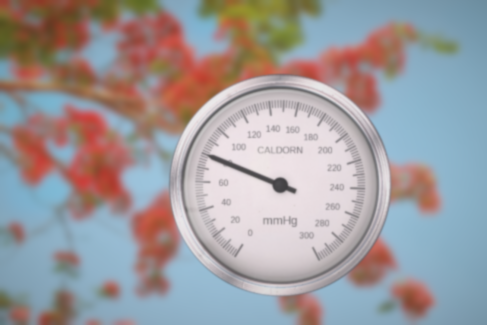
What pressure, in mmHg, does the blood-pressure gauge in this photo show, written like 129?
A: 80
